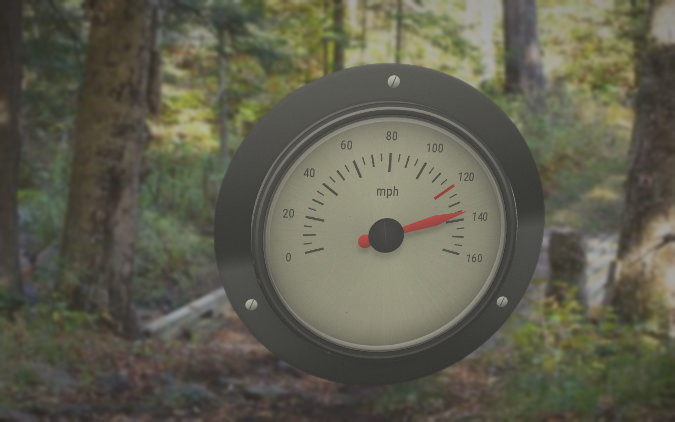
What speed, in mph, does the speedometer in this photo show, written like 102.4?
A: 135
